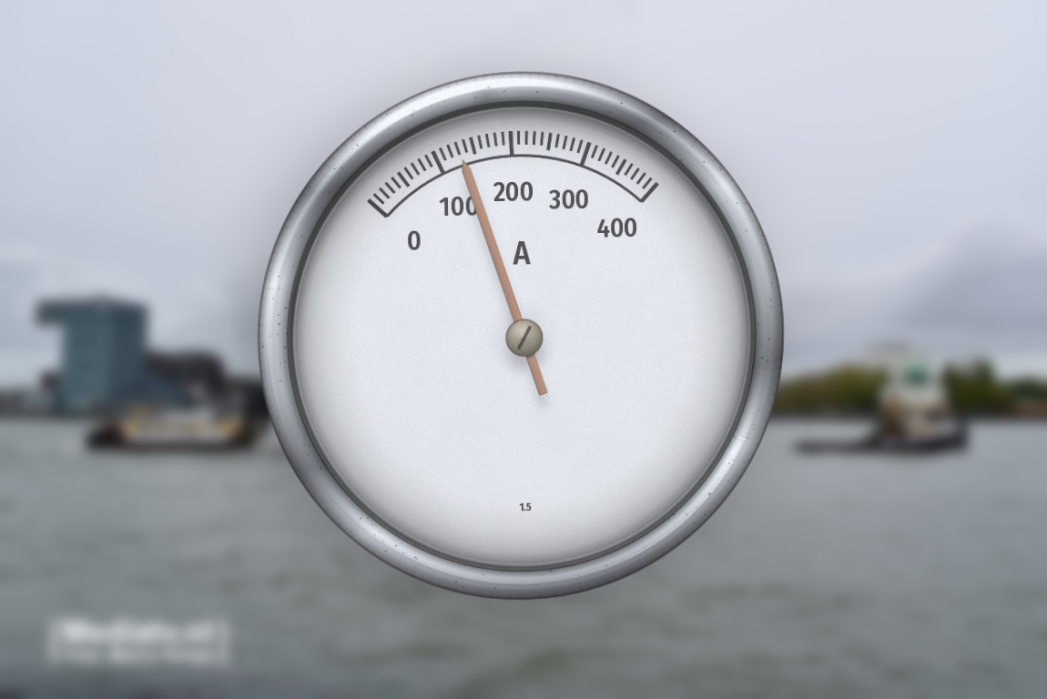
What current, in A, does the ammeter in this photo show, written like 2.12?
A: 130
